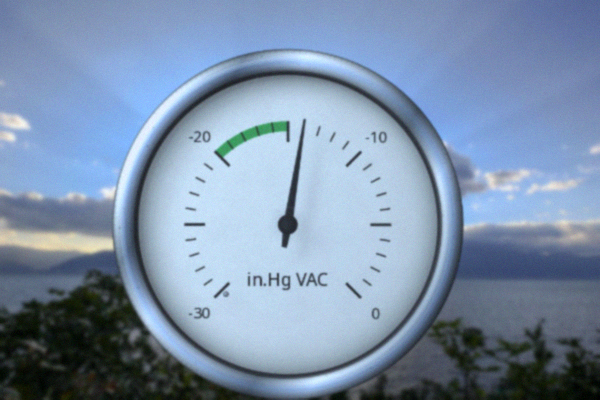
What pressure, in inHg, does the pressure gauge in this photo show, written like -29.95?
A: -14
